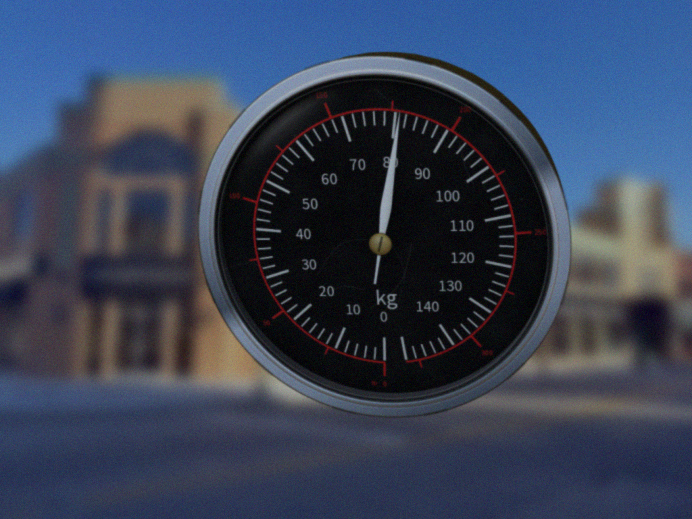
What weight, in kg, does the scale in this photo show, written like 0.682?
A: 81
